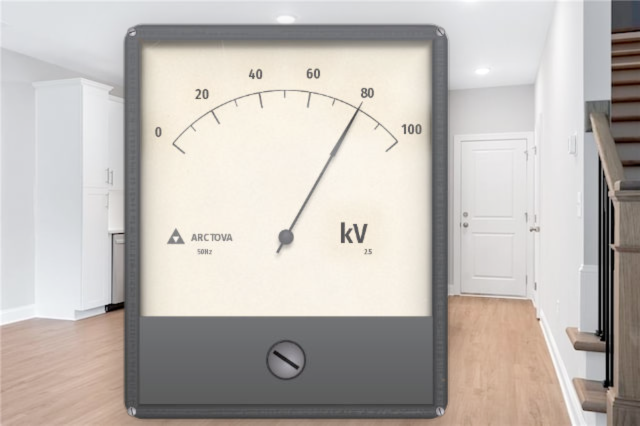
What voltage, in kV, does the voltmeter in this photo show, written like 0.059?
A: 80
